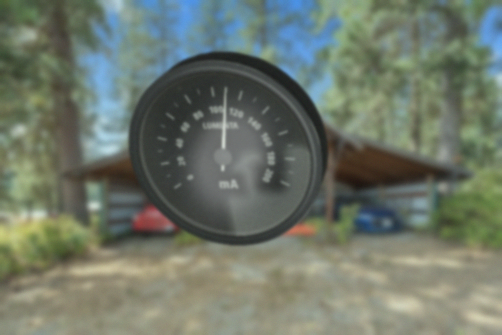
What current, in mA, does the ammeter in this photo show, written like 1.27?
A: 110
